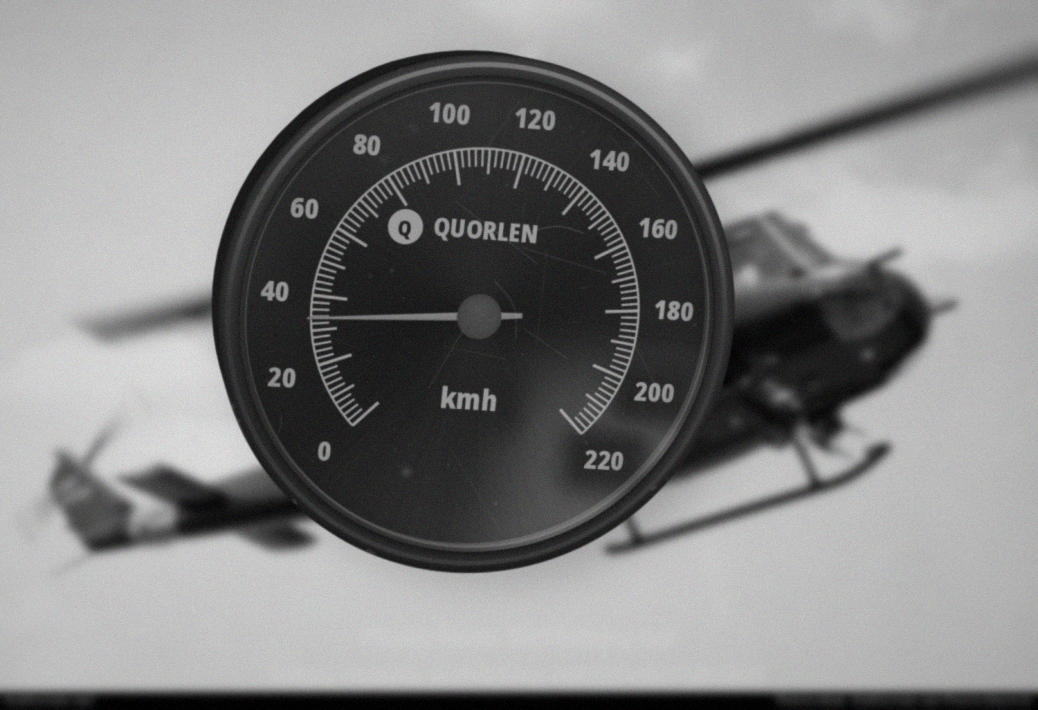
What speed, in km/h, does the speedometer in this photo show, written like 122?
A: 34
